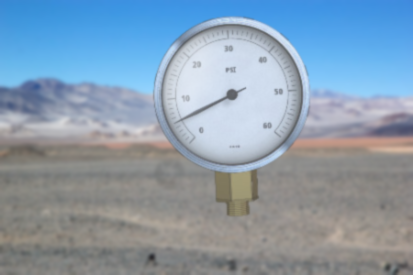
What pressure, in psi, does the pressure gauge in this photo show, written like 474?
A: 5
